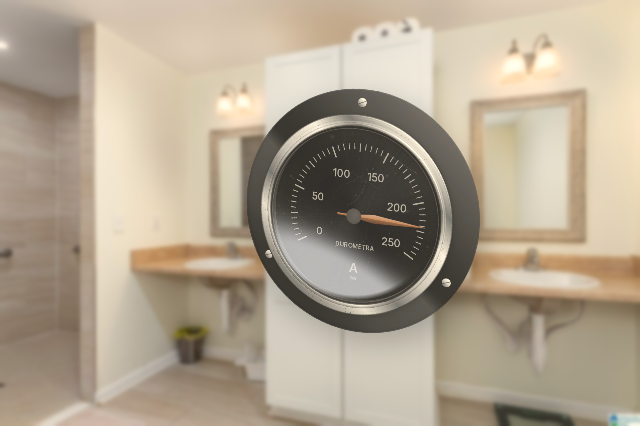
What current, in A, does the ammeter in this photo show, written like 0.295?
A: 220
